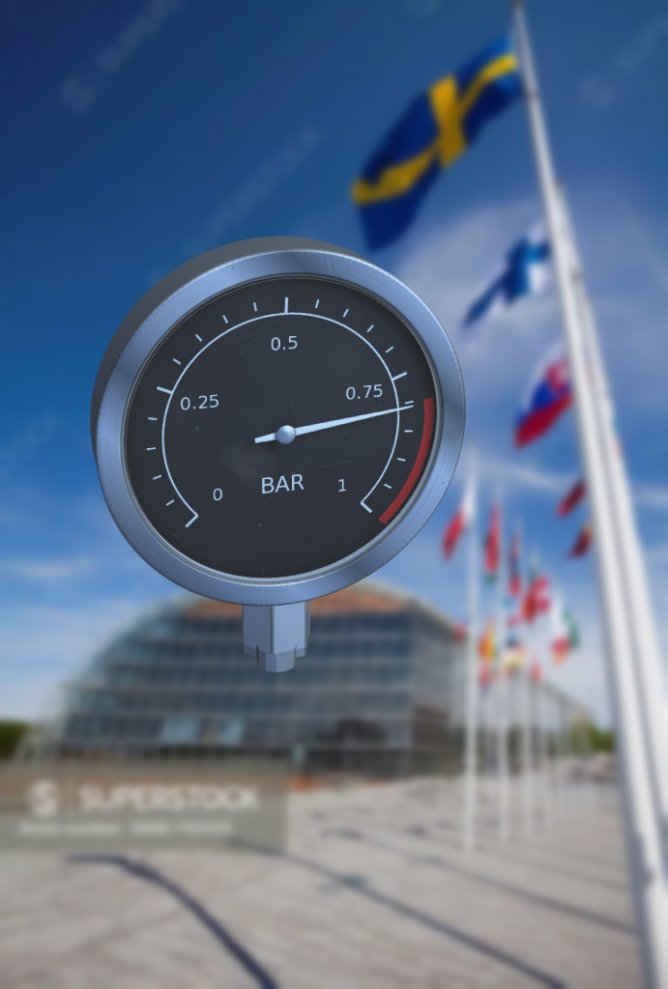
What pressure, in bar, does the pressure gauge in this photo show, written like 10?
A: 0.8
